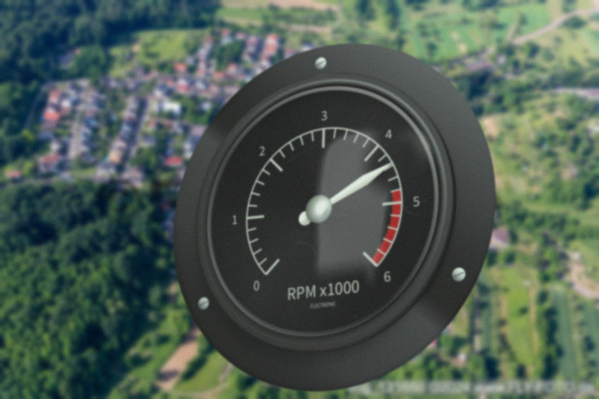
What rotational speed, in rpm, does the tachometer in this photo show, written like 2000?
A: 4400
